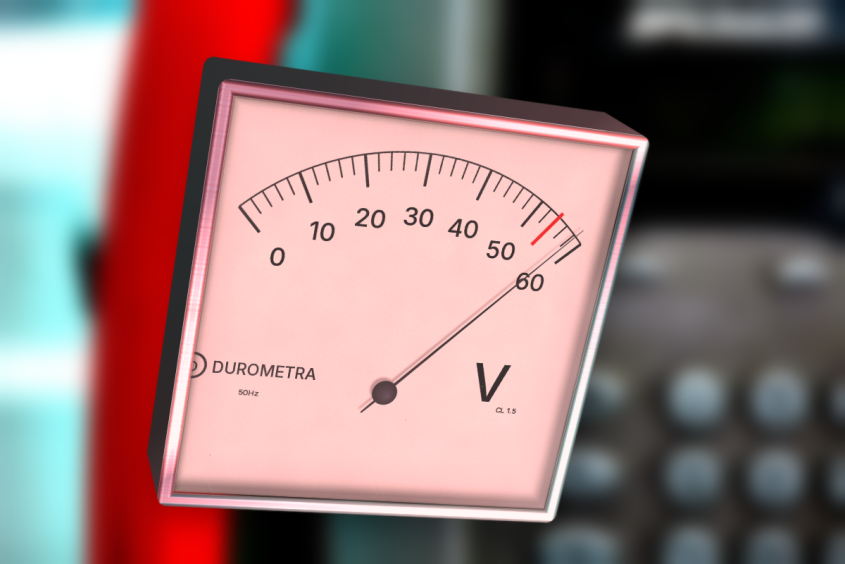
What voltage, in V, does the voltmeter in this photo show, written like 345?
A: 58
